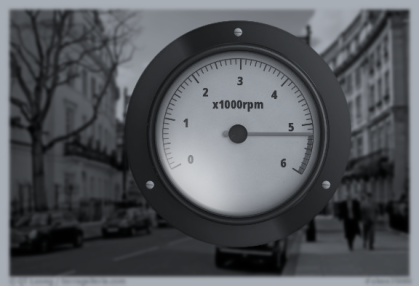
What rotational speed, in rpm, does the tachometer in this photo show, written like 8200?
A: 5200
